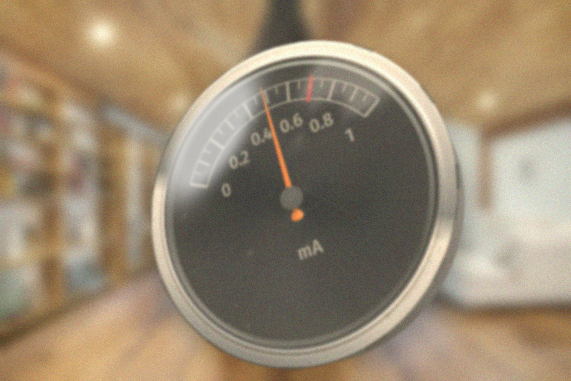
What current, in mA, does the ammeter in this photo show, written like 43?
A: 0.5
